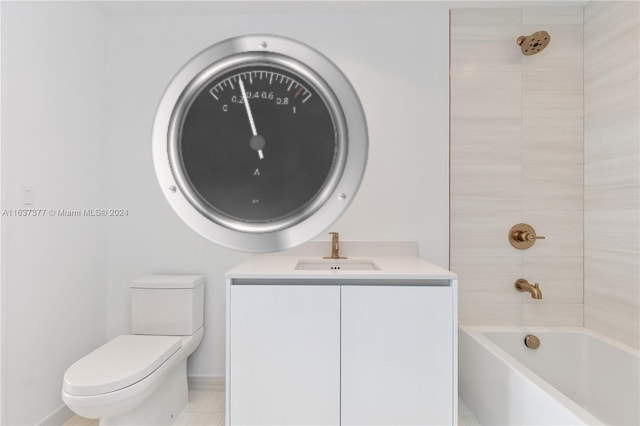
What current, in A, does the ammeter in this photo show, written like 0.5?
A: 0.3
